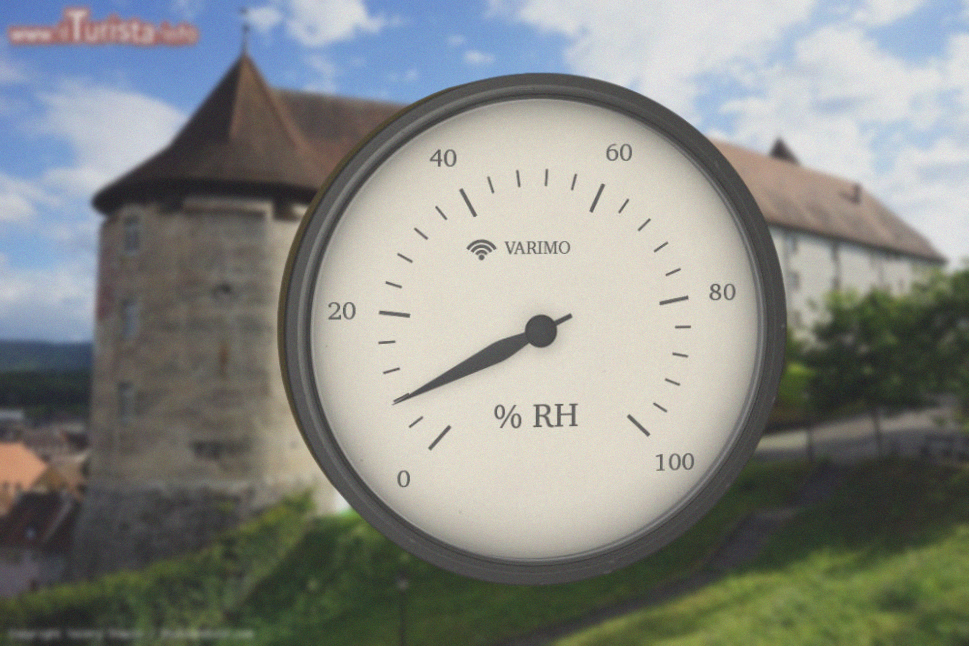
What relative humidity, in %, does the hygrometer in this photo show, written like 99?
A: 8
